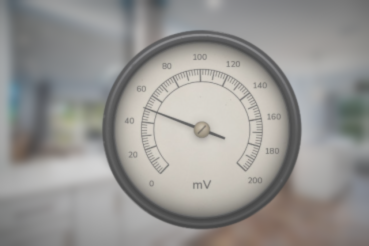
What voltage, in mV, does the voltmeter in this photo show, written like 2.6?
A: 50
